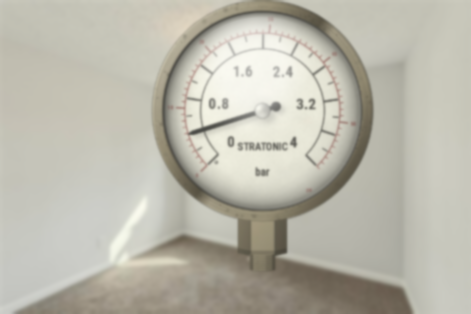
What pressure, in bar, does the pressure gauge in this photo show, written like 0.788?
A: 0.4
